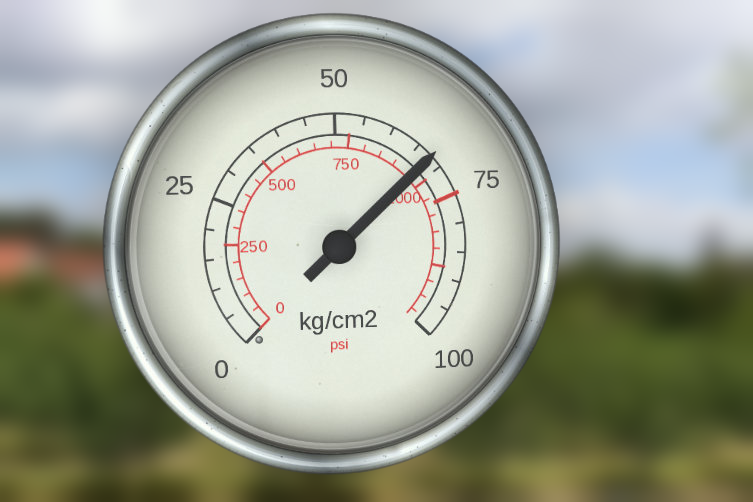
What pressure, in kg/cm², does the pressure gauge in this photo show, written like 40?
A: 67.5
